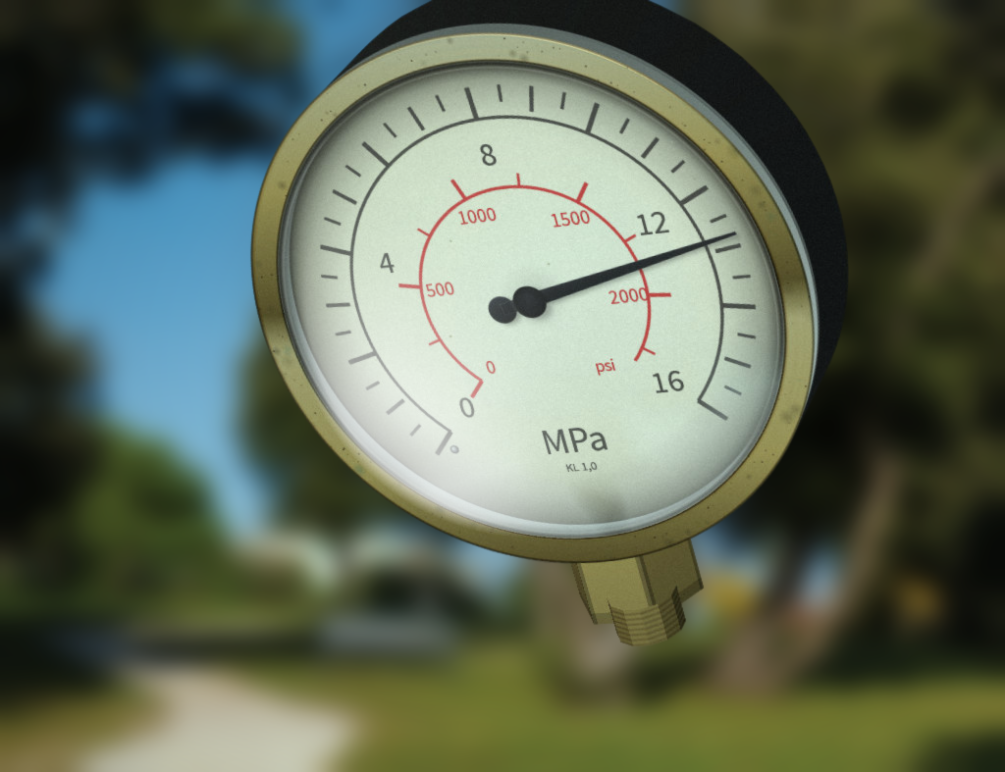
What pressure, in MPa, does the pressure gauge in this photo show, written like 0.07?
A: 12.75
